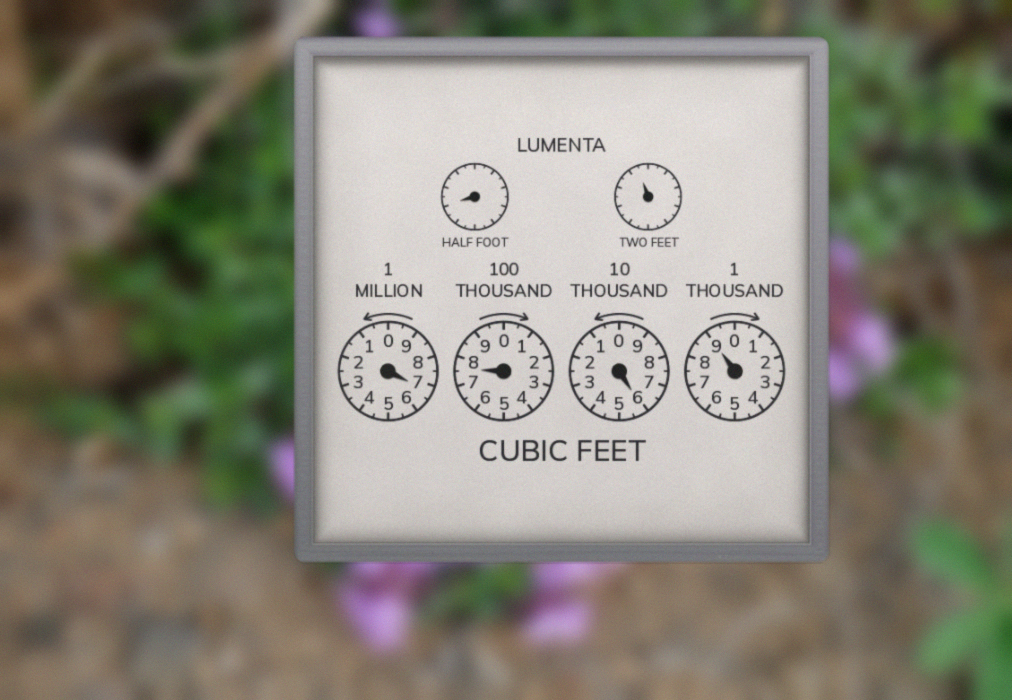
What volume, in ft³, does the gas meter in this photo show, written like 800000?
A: 675900
